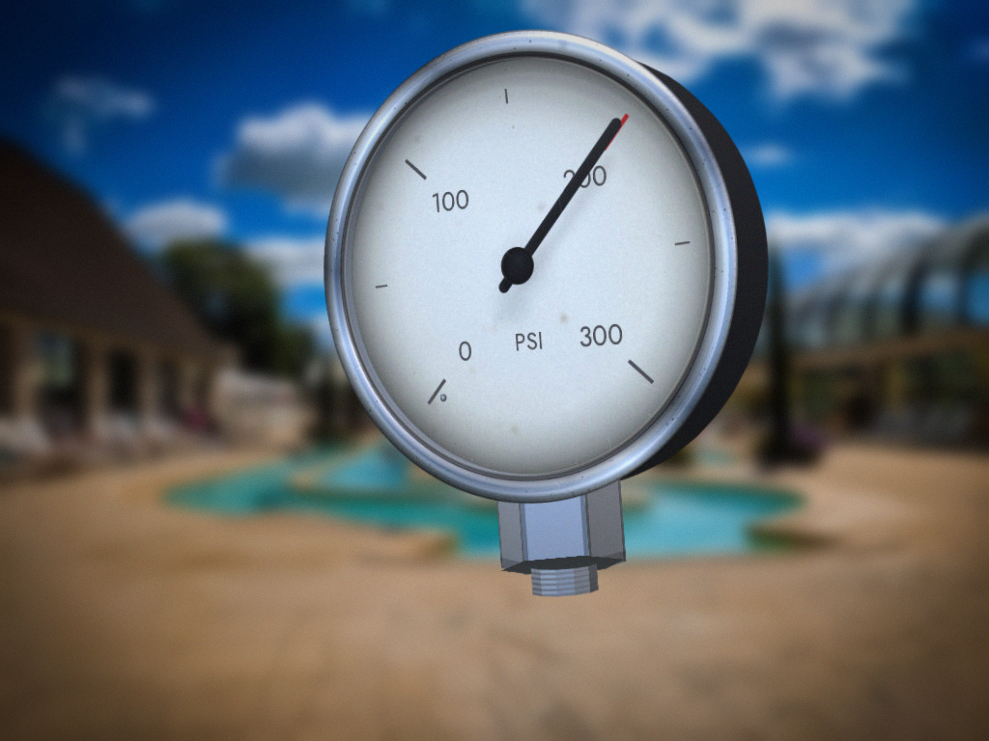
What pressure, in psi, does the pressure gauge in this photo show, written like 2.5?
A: 200
